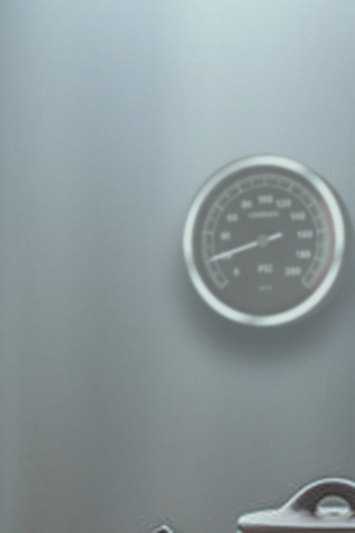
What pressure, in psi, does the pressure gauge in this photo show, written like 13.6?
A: 20
